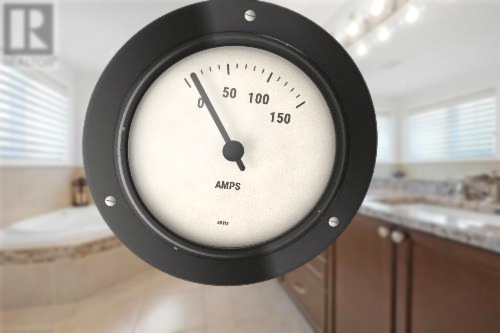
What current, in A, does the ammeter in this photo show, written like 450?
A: 10
